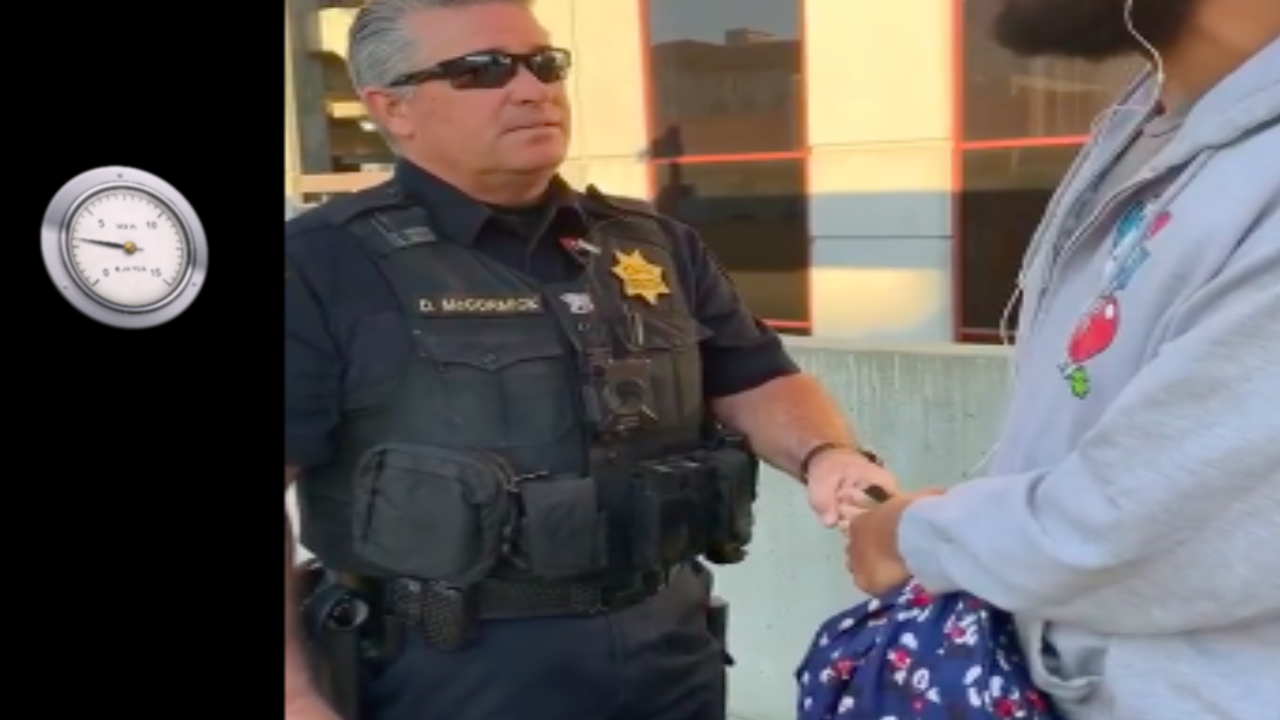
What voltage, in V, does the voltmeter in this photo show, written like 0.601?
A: 3
